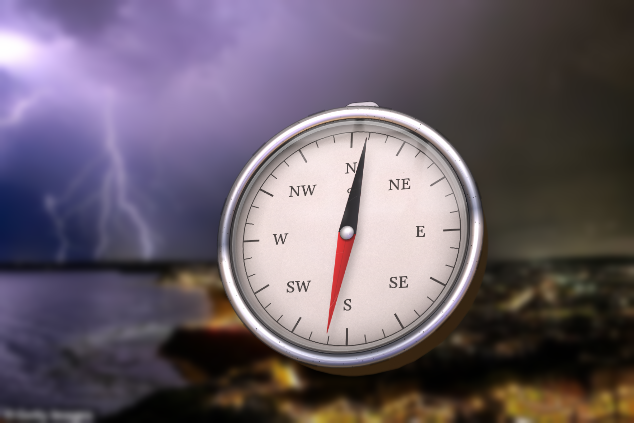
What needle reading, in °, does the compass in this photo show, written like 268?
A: 190
